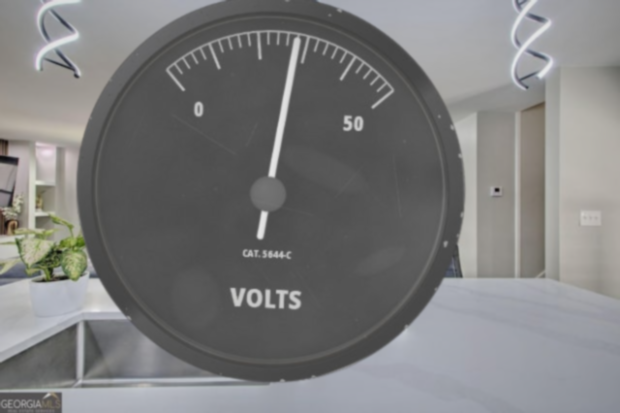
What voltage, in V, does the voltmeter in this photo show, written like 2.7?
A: 28
